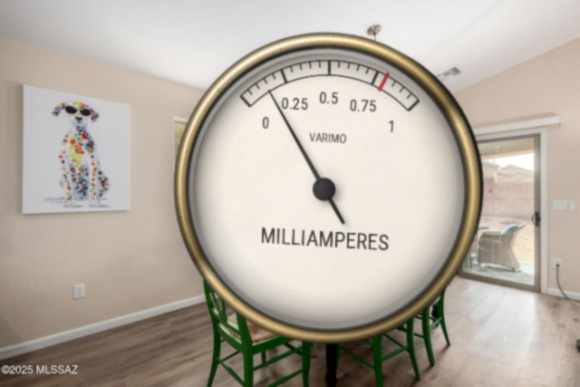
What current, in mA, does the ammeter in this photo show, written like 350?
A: 0.15
